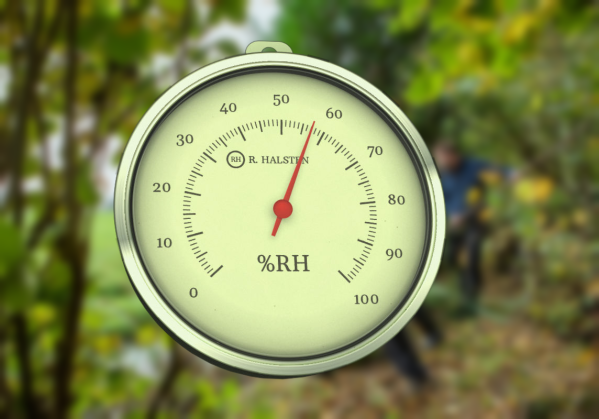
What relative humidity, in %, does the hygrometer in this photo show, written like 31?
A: 57
